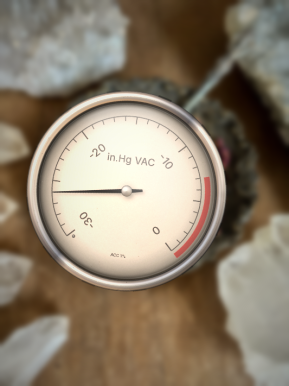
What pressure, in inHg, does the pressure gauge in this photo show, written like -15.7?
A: -26
